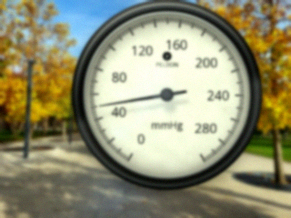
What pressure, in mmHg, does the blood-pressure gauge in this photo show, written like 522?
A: 50
